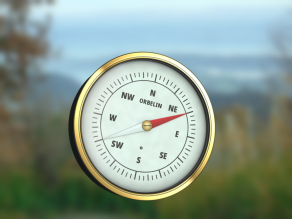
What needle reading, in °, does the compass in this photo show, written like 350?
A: 60
